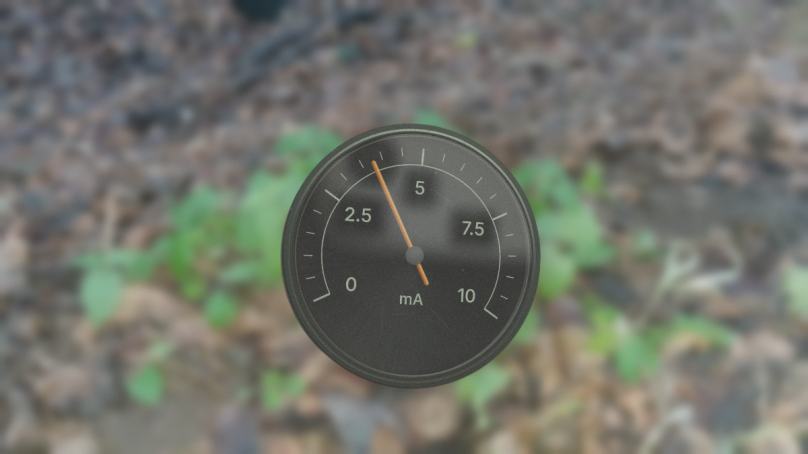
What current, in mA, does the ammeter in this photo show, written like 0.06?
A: 3.75
